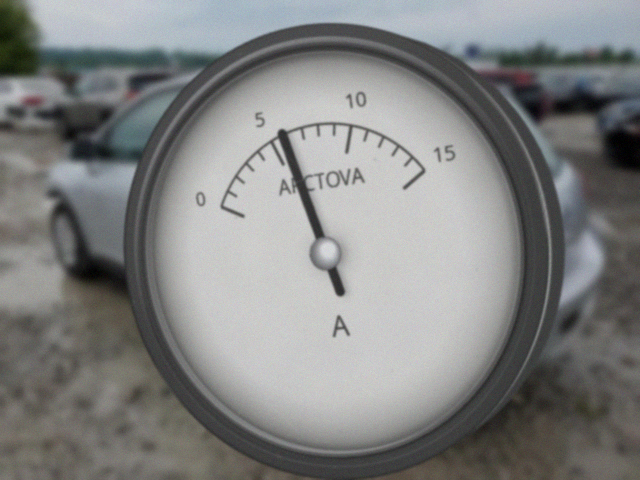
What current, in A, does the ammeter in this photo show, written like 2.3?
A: 6
